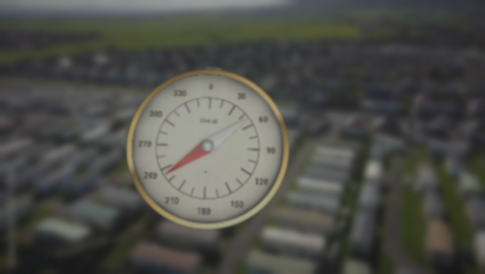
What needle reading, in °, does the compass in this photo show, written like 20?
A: 232.5
